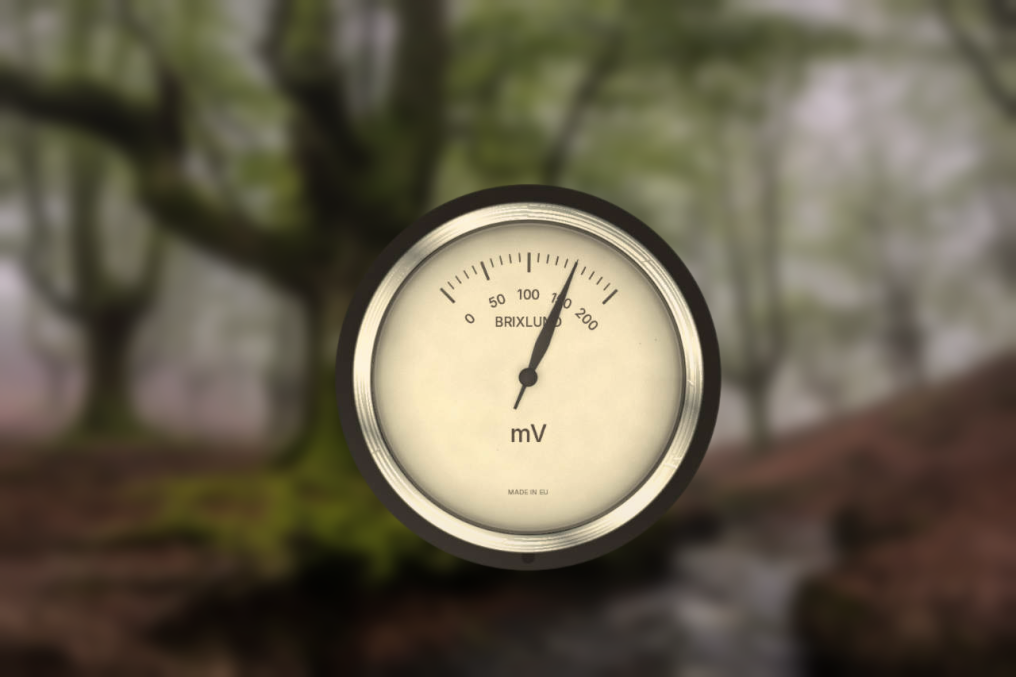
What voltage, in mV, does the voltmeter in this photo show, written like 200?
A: 150
